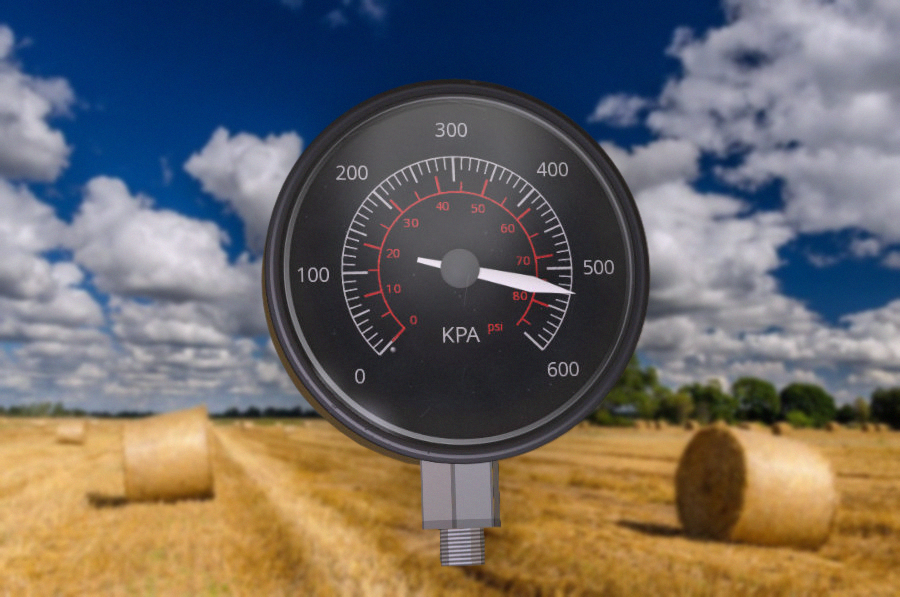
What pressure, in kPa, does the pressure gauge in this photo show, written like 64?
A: 530
